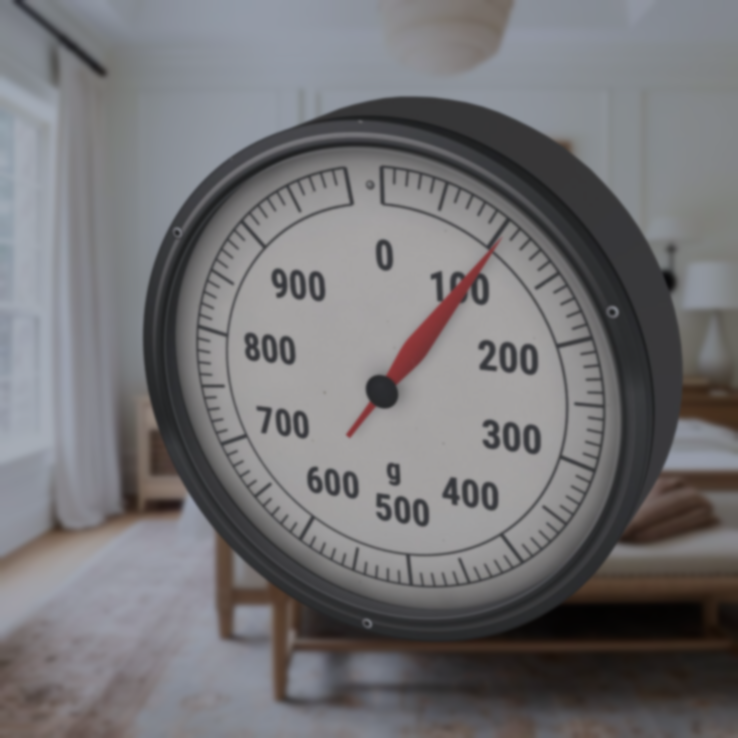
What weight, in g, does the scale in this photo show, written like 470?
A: 105
